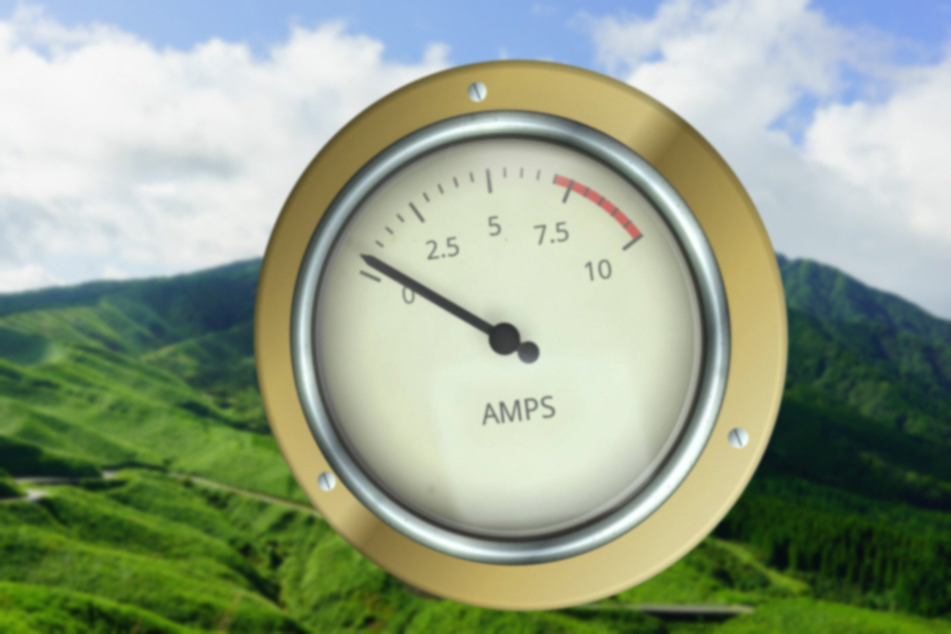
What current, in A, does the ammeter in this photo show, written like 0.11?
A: 0.5
